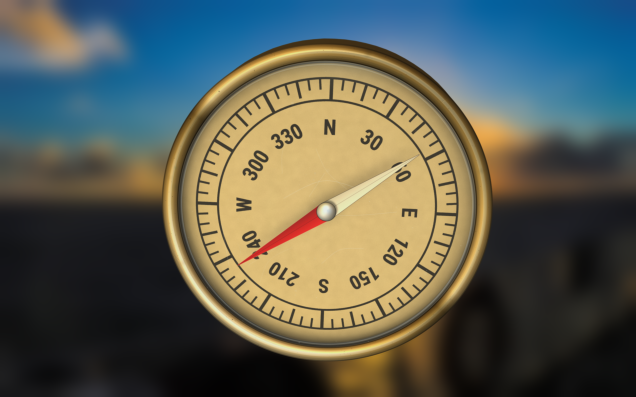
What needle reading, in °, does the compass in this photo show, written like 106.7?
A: 235
